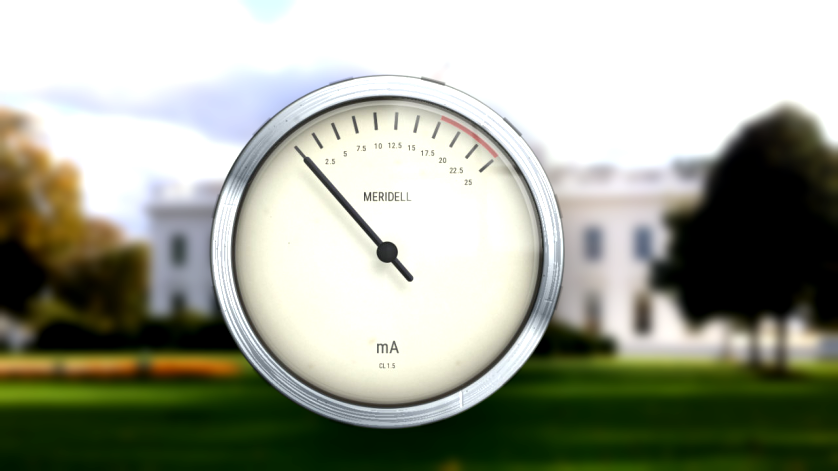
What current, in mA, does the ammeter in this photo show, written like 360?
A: 0
